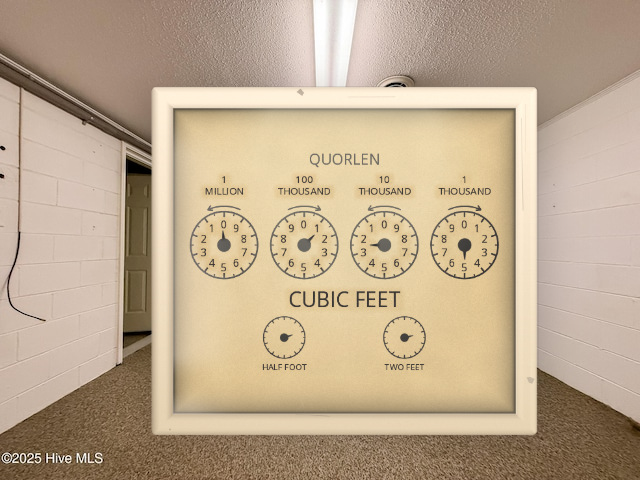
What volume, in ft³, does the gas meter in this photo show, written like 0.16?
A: 12500
